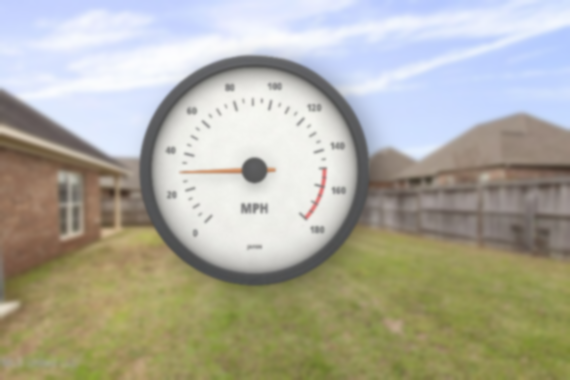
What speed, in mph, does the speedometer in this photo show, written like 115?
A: 30
